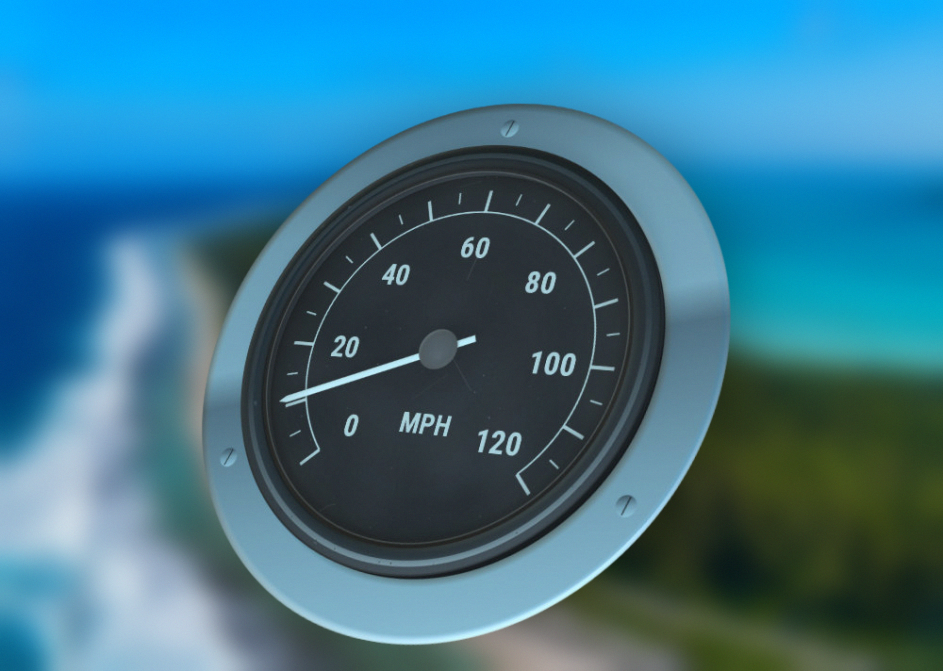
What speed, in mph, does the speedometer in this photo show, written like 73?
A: 10
